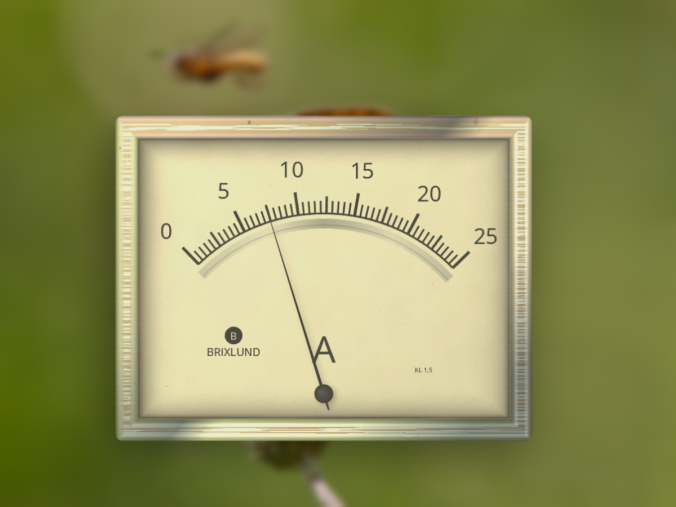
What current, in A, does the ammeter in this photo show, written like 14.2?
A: 7.5
